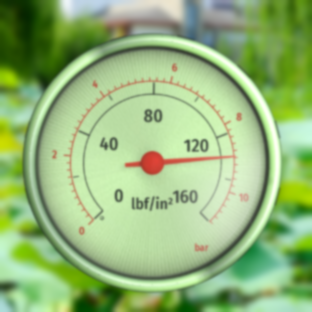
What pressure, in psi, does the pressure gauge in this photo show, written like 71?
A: 130
